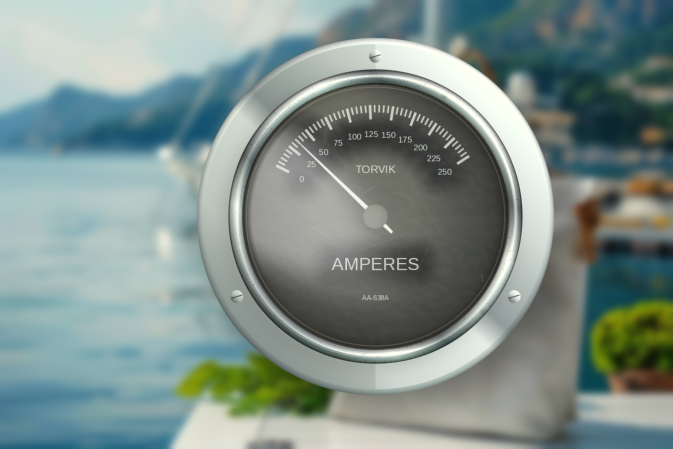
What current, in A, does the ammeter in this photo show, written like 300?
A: 35
